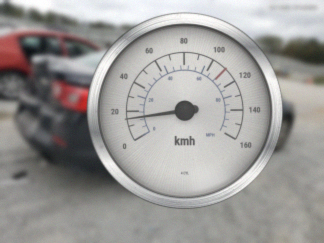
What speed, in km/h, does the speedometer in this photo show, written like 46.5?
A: 15
